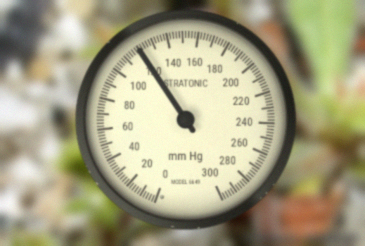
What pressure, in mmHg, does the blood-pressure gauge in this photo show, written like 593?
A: 120
